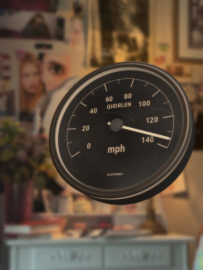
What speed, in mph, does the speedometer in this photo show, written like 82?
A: 135
